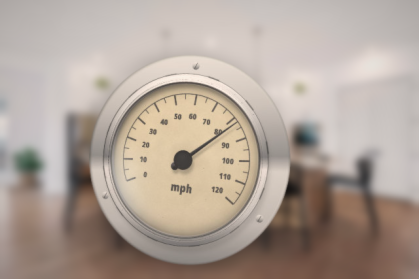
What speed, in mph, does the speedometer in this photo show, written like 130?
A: 82.5
